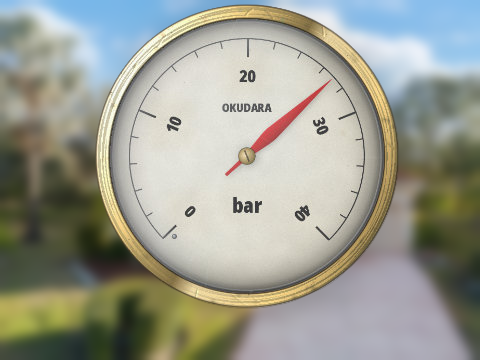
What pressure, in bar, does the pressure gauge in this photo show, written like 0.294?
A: 27
